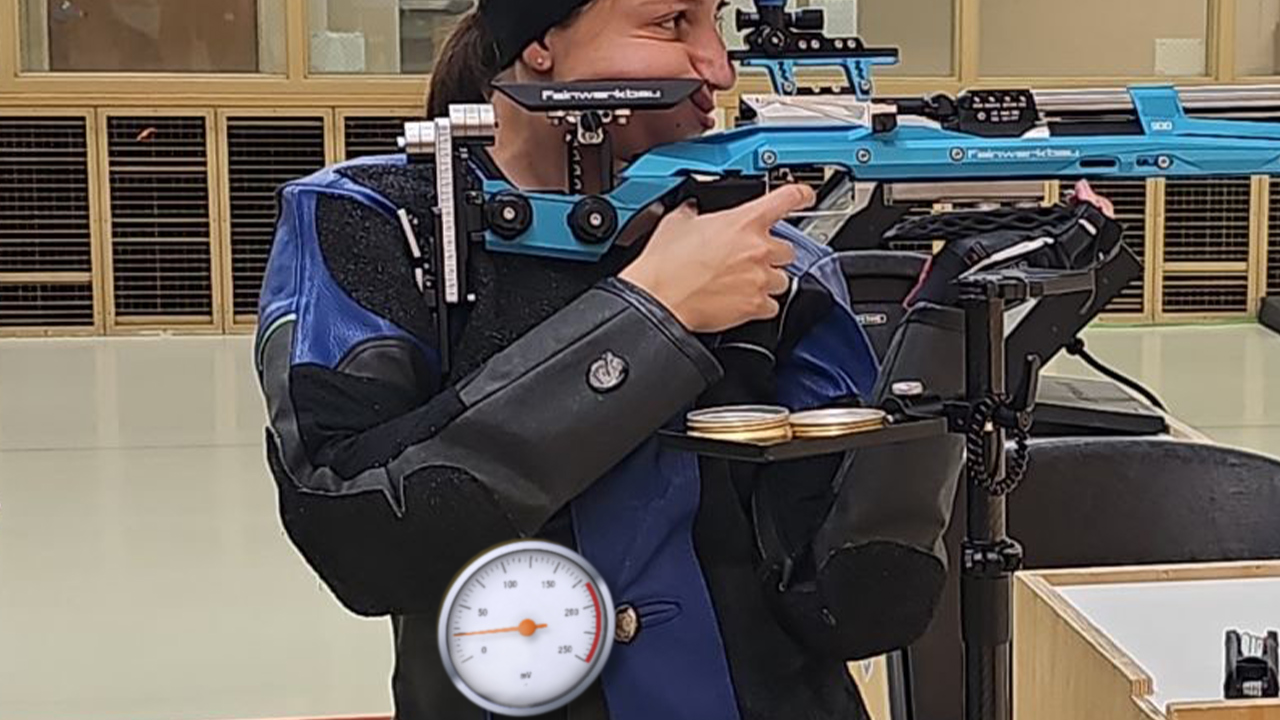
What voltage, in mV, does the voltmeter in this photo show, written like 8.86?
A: 25
